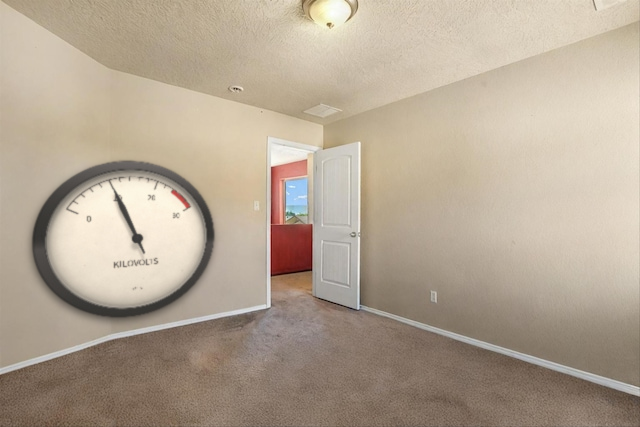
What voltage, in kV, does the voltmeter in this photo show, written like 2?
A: 10
